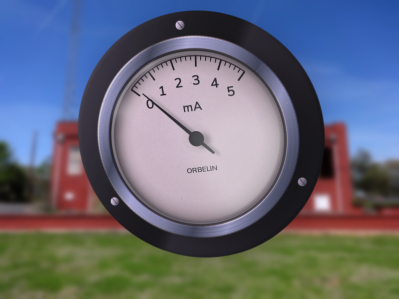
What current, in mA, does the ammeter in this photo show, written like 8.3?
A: 0.2
